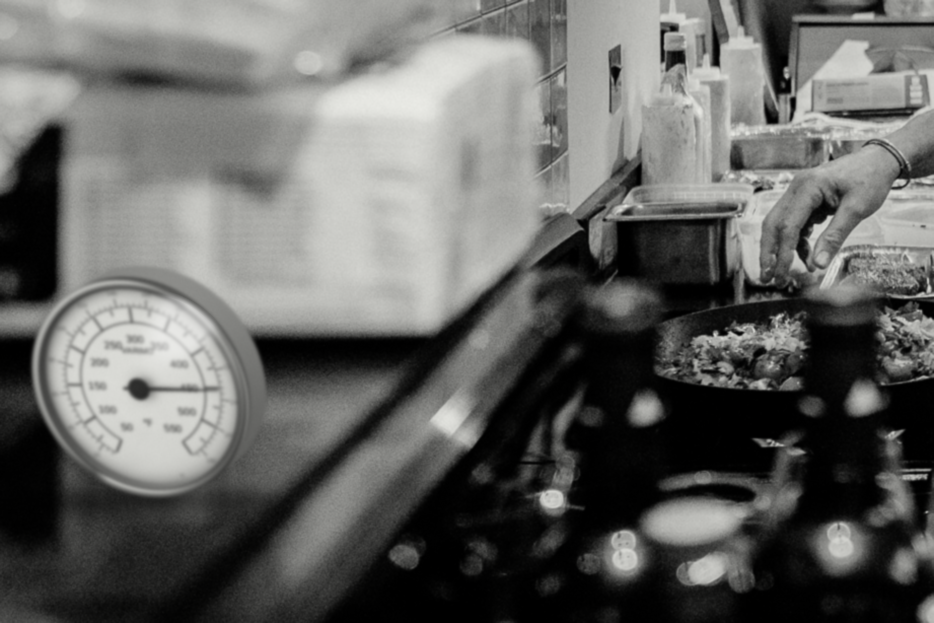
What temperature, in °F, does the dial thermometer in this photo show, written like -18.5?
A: 450
